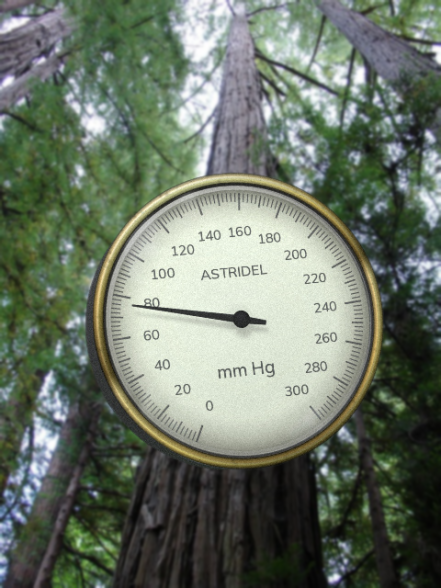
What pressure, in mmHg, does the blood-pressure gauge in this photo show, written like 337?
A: 76
